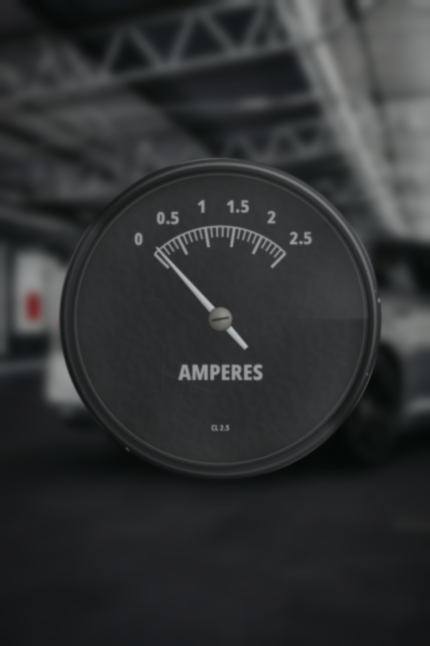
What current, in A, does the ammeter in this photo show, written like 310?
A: 0.1
